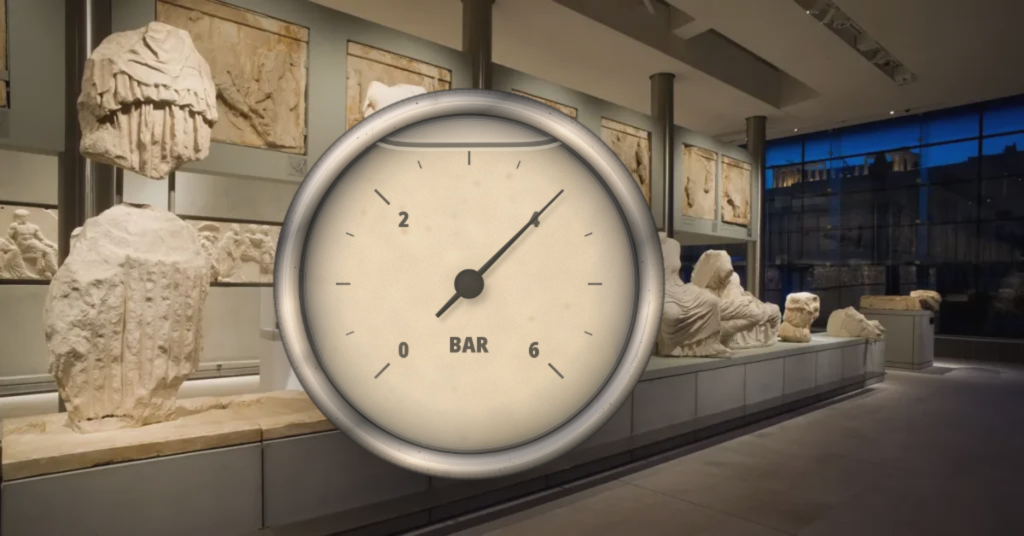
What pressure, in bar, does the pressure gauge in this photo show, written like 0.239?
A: 4
